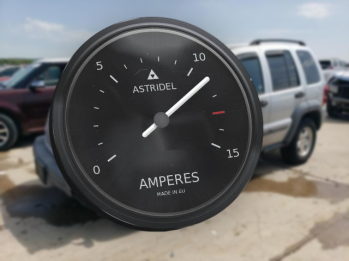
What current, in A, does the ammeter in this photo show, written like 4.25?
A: 11
